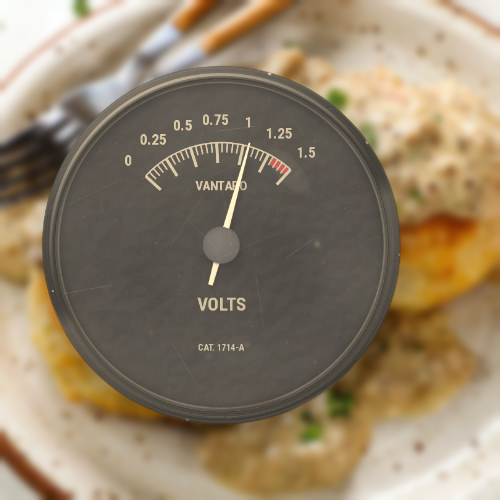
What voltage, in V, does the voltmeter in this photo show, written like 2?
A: 1.05
